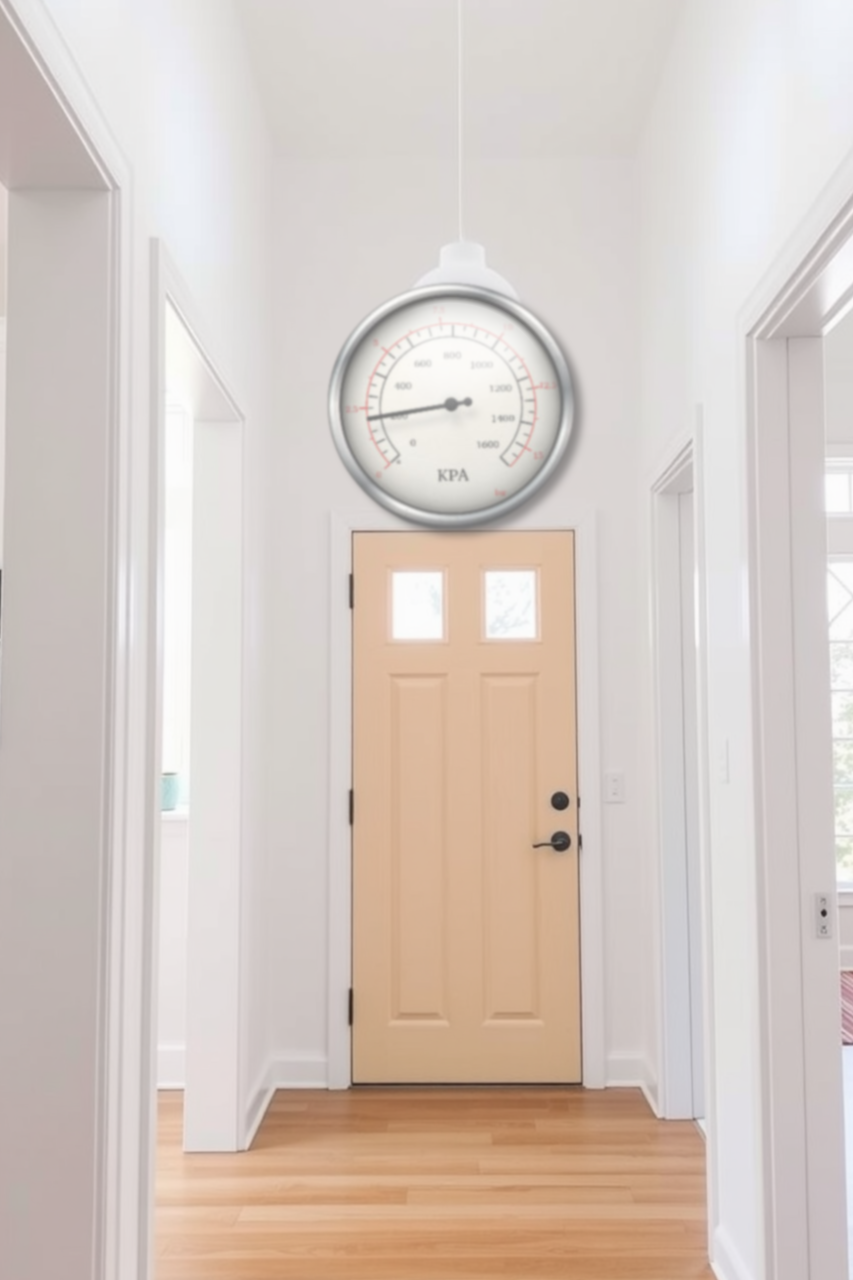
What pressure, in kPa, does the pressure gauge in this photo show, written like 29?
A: 200
